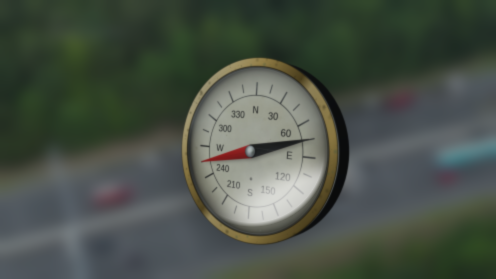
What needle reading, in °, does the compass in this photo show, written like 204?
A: 255
